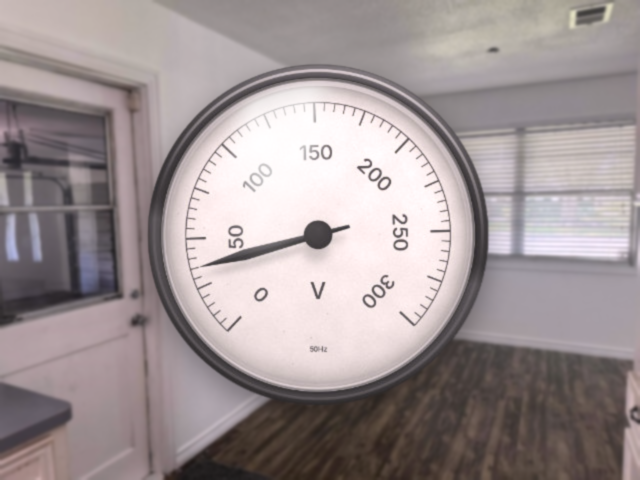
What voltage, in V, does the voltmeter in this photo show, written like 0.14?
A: 35
